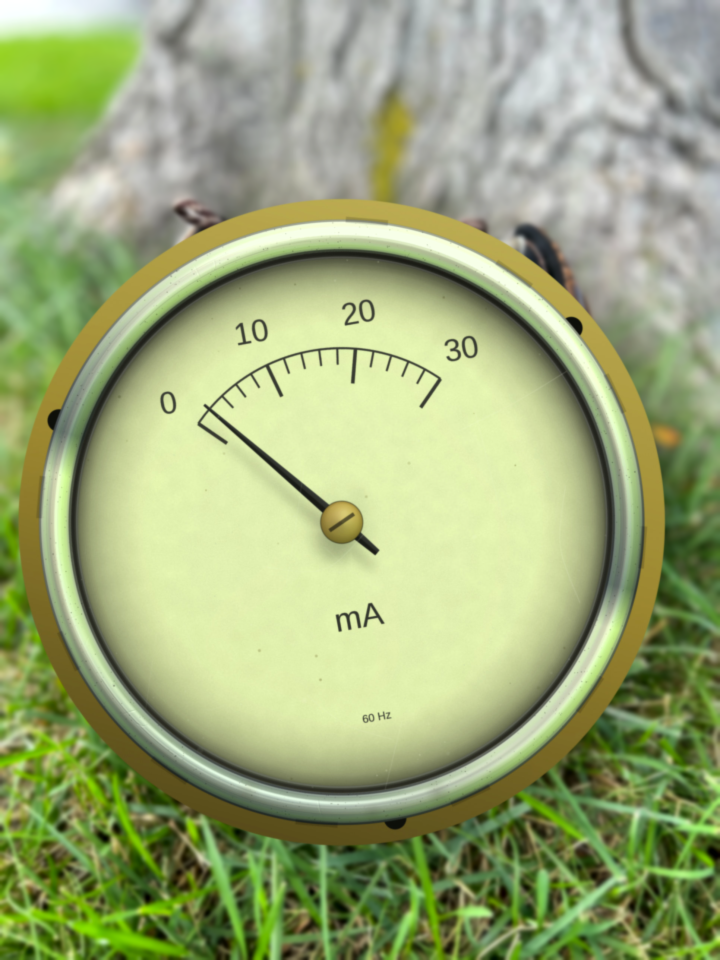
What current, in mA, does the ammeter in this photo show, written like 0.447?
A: 2
